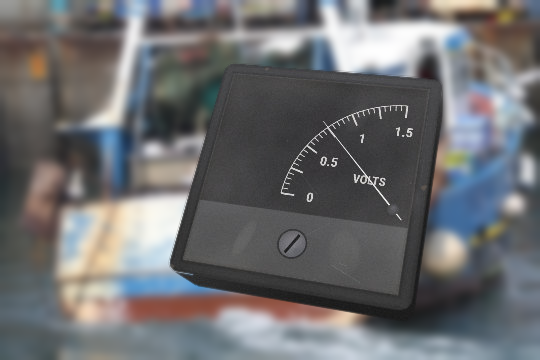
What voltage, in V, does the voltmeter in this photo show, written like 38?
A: 0.75
